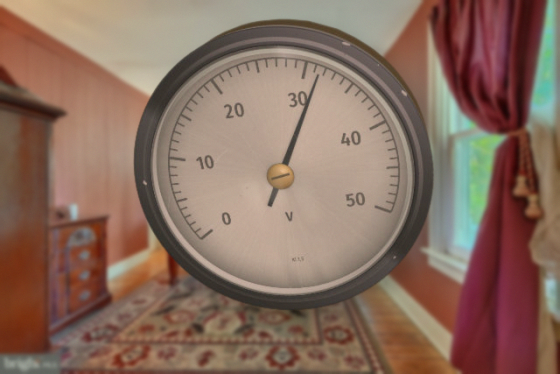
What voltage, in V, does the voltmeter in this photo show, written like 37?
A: 31.5
